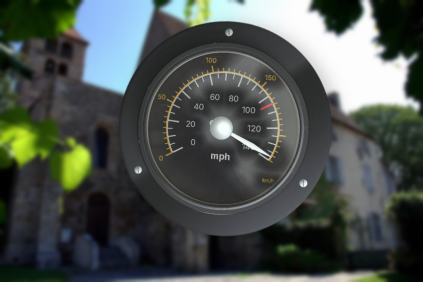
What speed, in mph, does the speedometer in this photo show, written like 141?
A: 137.5
